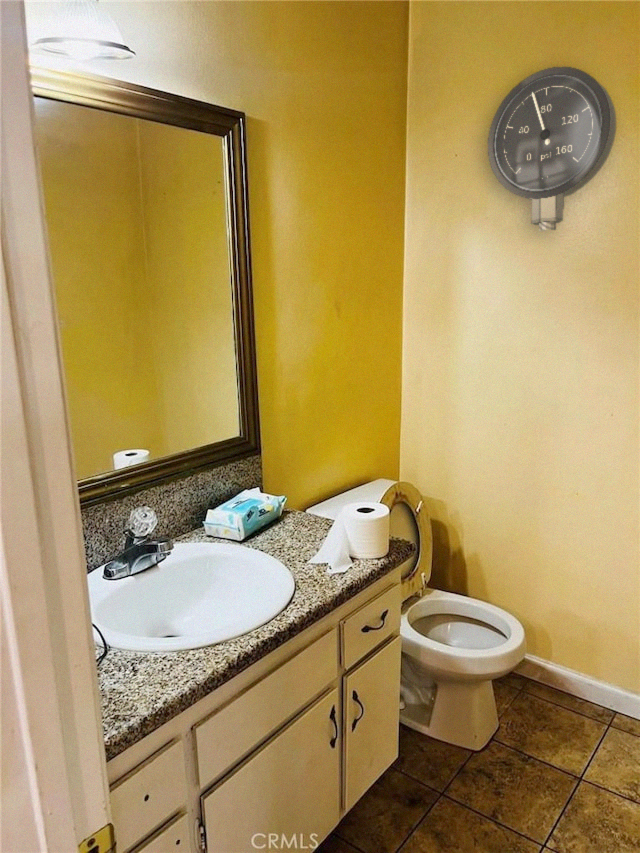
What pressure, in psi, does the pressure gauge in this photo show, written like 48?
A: 70
